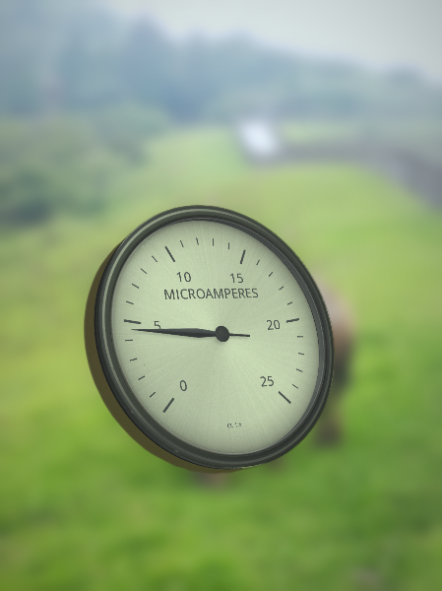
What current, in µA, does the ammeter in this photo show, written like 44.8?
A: 4.5
